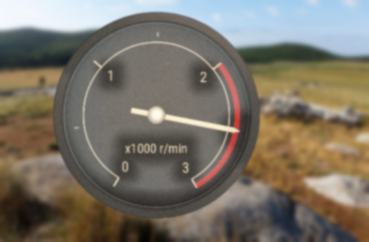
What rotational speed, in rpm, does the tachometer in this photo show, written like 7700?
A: 2500
